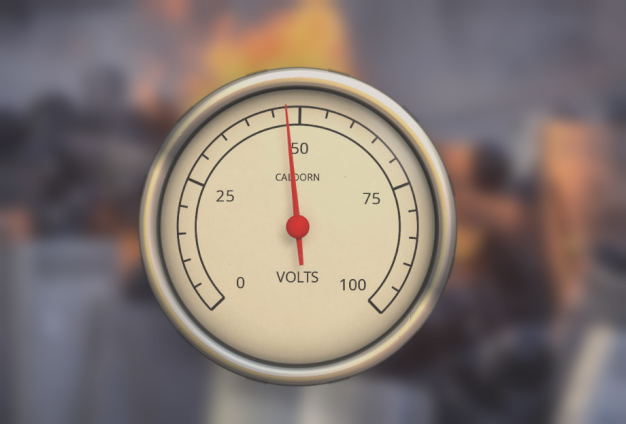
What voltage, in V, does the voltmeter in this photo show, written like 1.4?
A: 47.5
